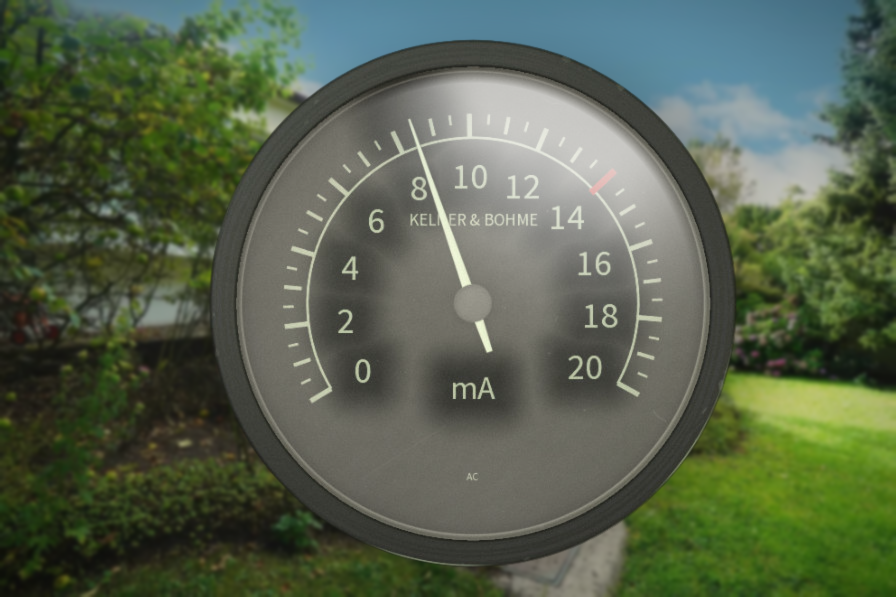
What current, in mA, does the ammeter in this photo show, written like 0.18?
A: 8.5
